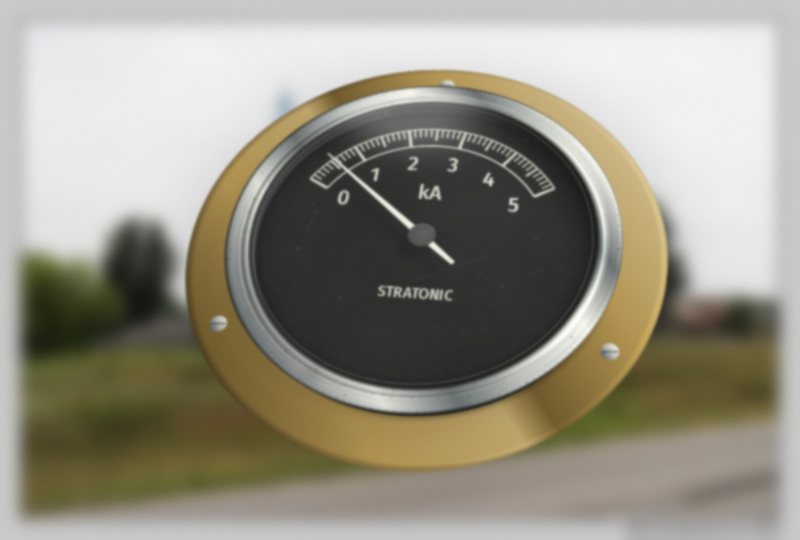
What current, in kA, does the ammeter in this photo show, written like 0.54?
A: 0.5
